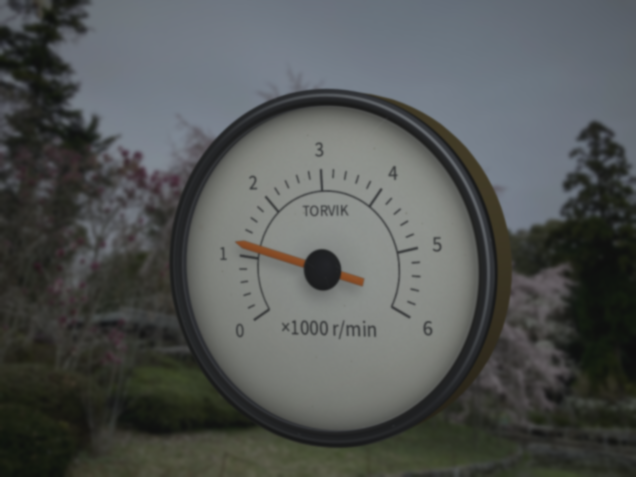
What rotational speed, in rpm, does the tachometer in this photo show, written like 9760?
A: 1200
